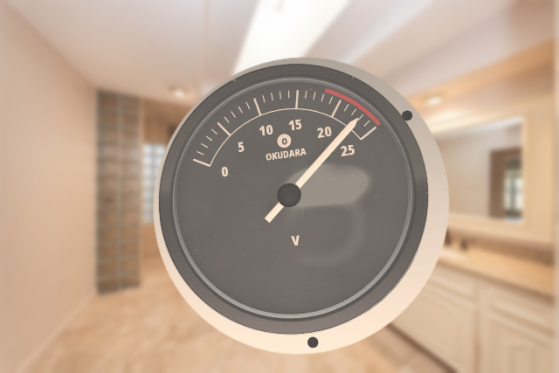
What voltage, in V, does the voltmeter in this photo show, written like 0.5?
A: 23
